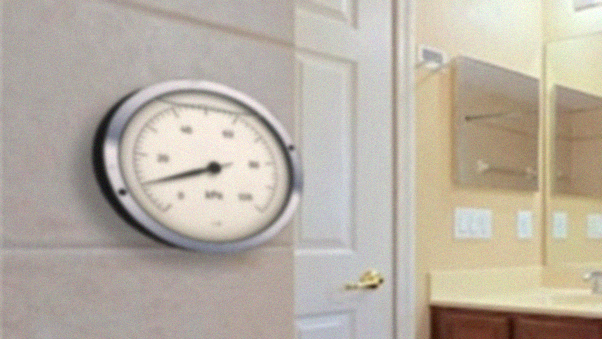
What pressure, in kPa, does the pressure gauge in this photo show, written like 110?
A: 10
